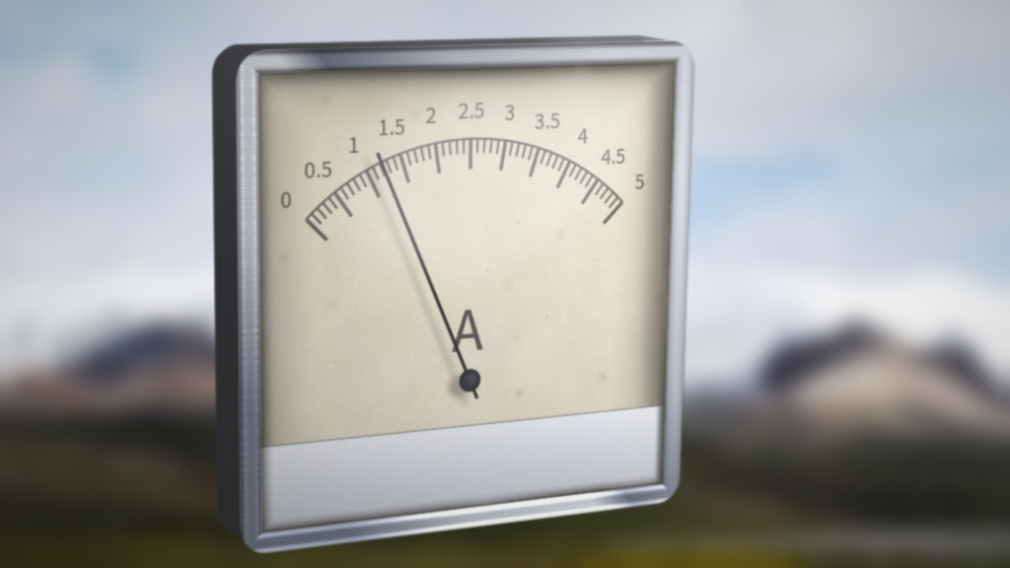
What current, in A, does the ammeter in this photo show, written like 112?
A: 1.2
